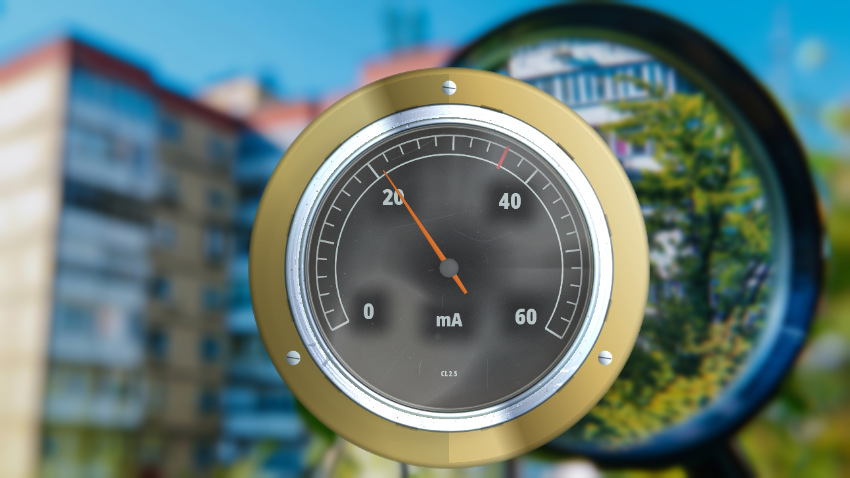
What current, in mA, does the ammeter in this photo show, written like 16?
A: 21
